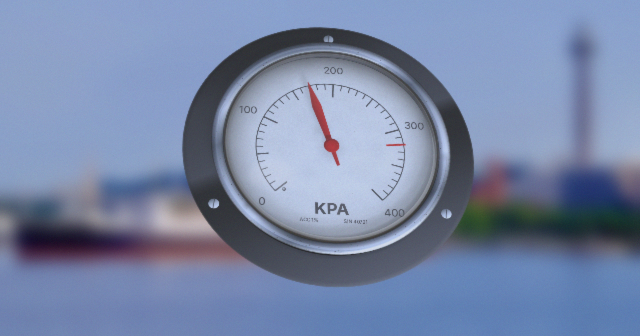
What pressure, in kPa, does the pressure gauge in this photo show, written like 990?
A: 170
